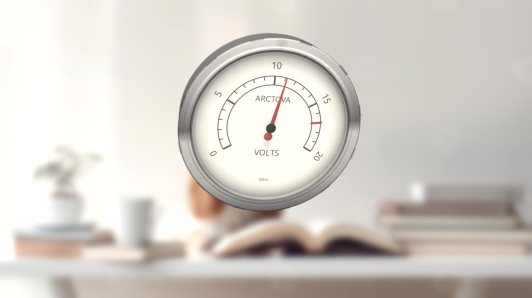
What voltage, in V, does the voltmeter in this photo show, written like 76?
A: 11
